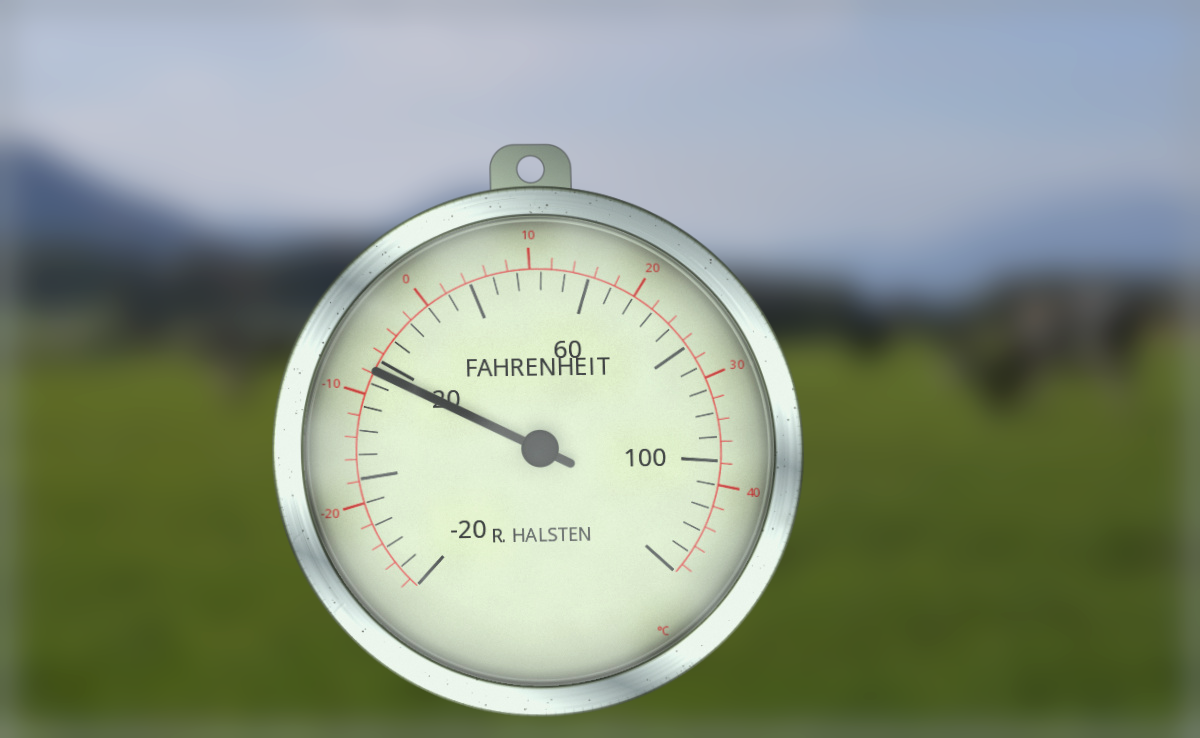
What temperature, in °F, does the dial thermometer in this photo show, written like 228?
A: 18
